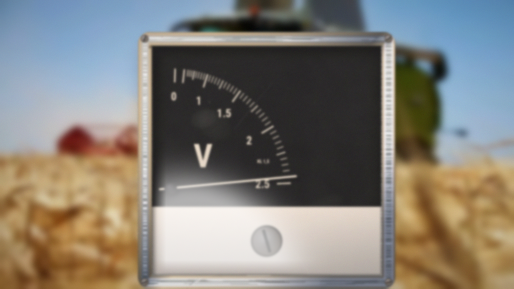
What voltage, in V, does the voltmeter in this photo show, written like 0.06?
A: 2.45
